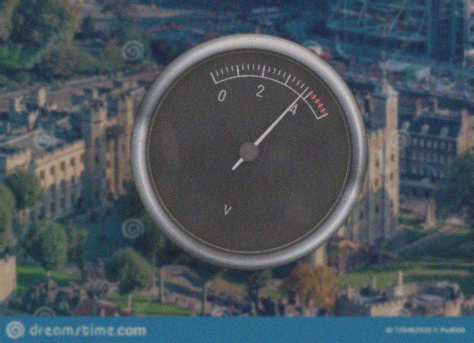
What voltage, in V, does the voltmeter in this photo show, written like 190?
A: 3.8
